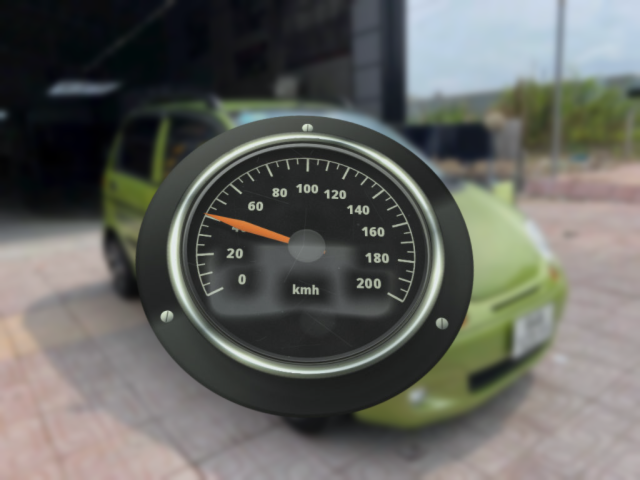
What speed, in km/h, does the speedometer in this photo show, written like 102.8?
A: 40
